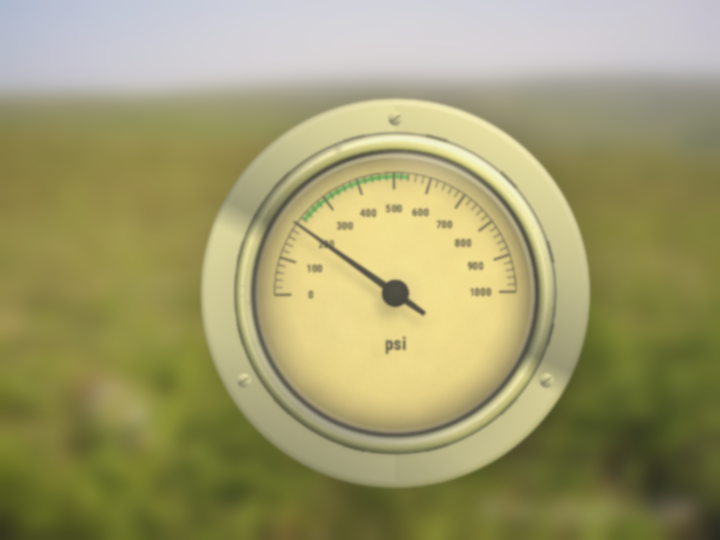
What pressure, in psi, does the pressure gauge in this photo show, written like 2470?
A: 200
